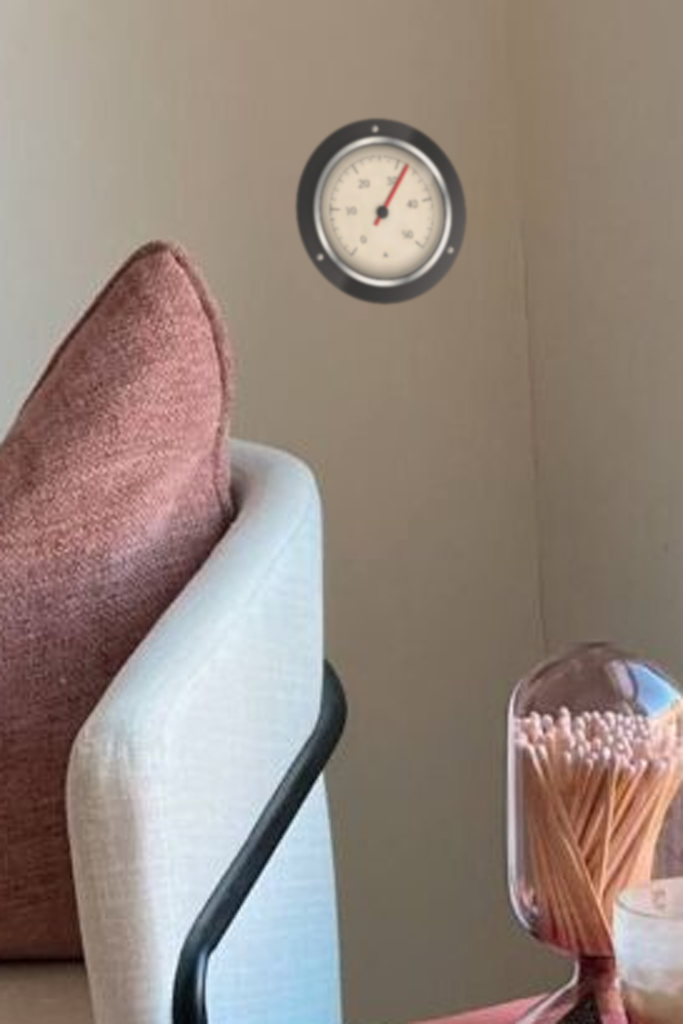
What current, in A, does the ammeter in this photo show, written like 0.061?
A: 32
